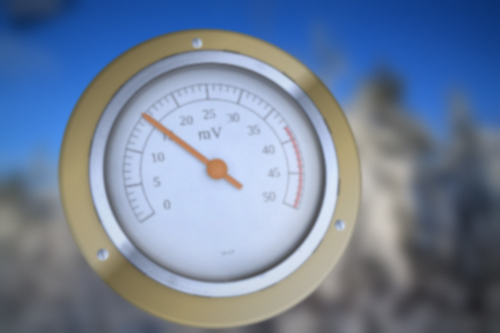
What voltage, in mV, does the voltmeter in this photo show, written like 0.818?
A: 15
